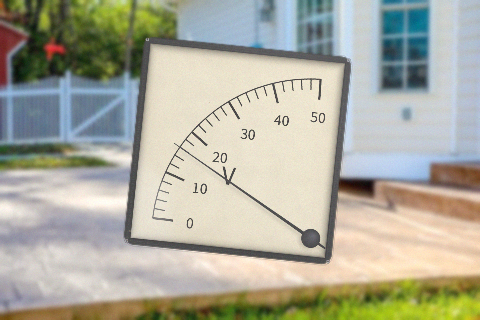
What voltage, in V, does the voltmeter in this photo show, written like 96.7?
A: 16
